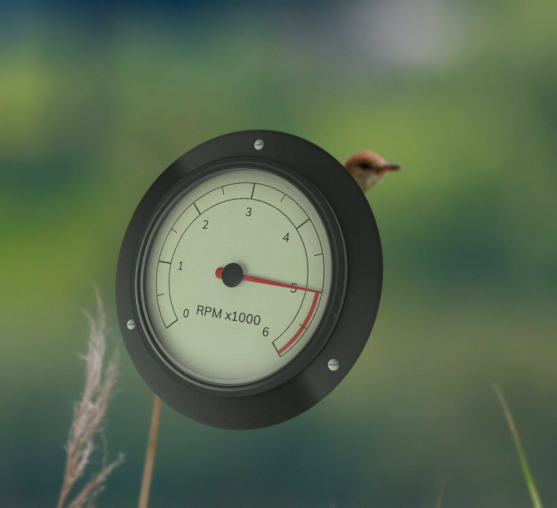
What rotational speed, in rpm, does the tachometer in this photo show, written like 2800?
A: 5000
